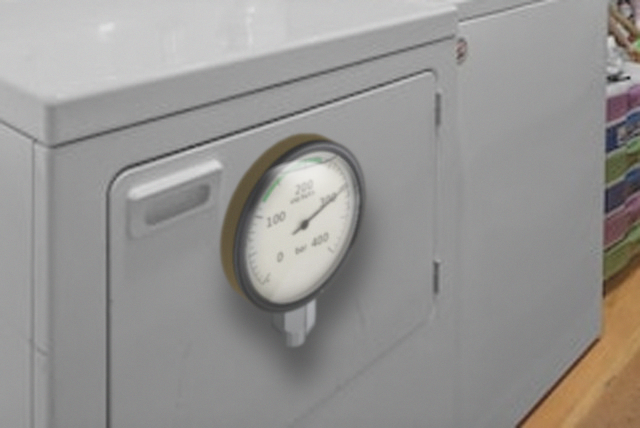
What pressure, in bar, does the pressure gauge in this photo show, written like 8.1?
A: 300
